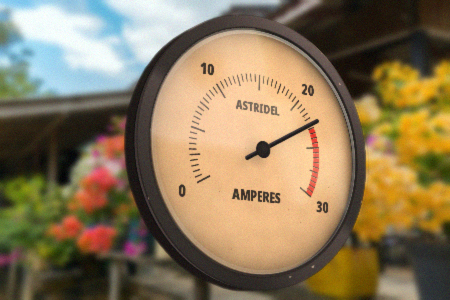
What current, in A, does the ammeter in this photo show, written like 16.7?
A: 22.5
